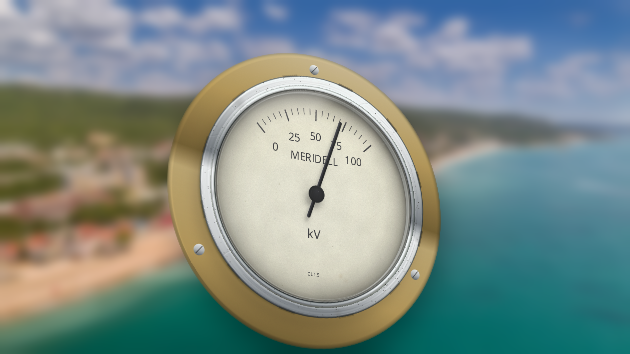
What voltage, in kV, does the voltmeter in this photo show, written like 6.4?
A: 70
